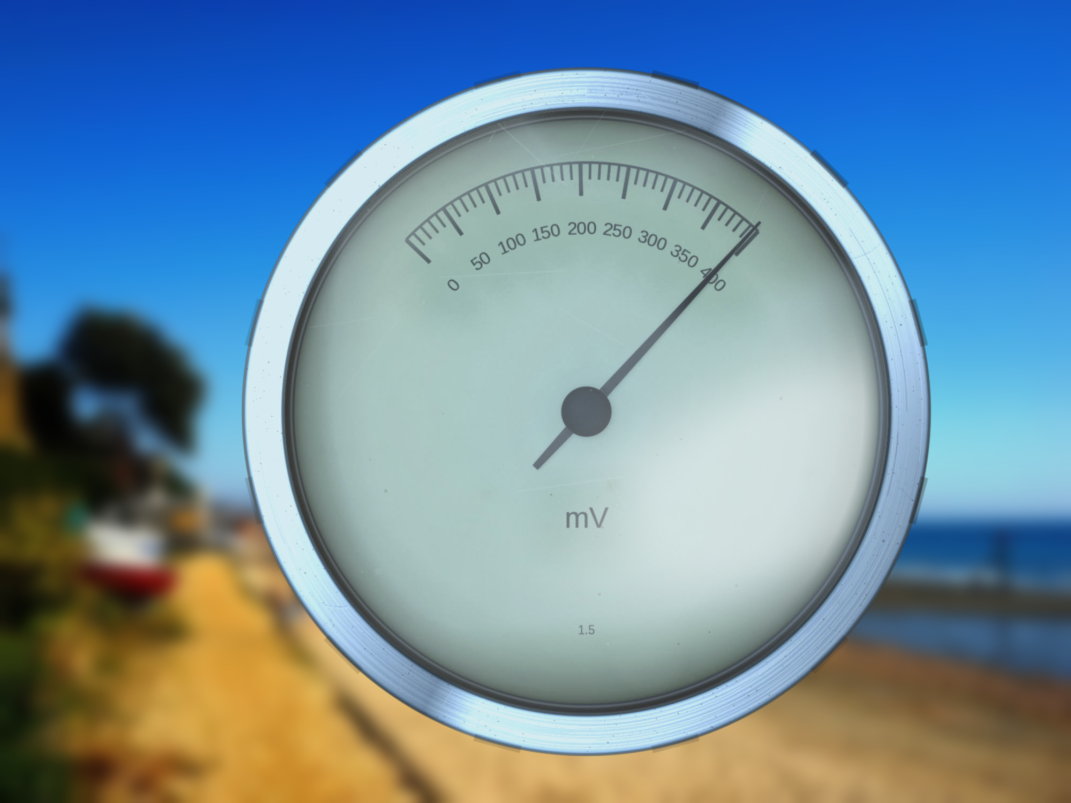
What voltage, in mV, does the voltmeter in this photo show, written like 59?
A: 395
